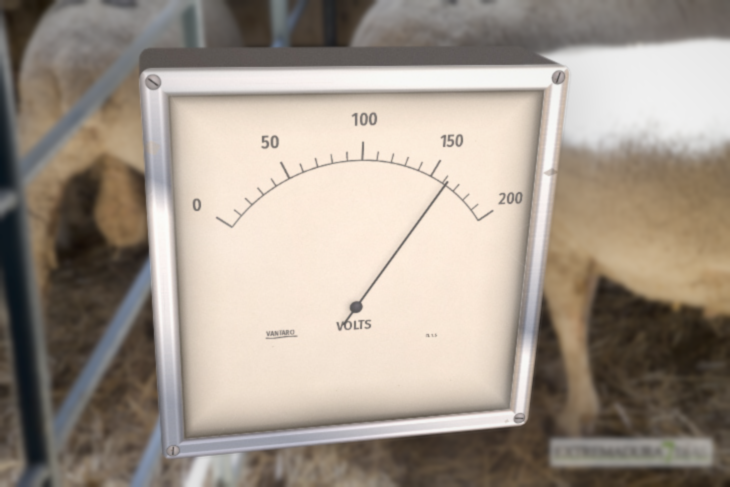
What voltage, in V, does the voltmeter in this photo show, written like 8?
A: 160
